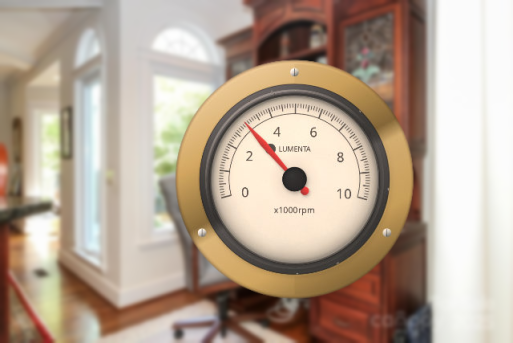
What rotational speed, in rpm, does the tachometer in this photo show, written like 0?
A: 3000
